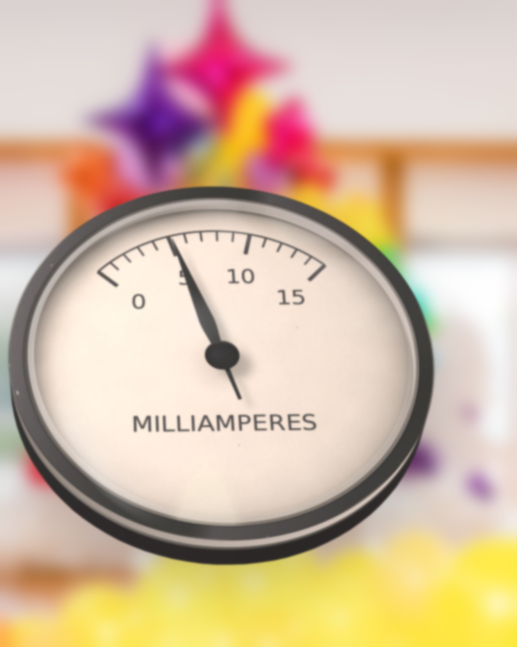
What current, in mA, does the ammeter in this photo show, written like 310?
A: 5
